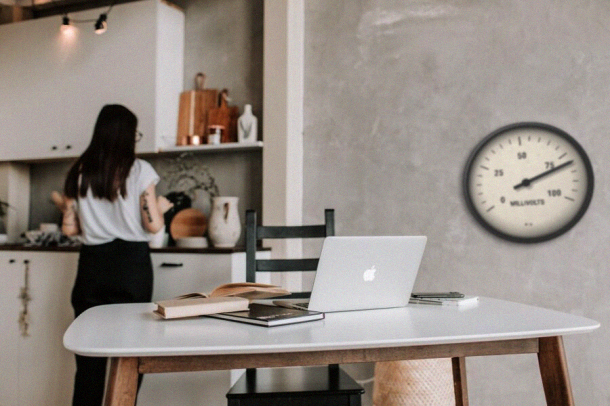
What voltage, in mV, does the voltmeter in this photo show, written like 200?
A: 80
